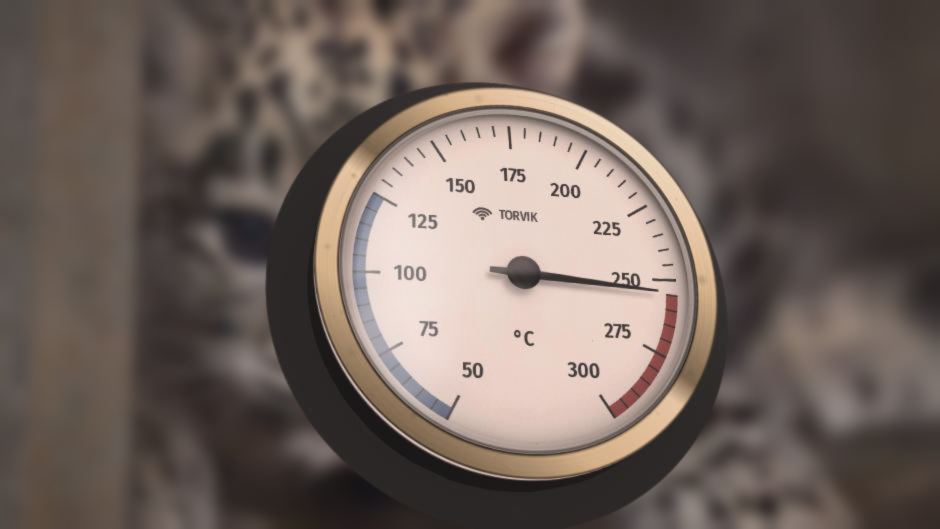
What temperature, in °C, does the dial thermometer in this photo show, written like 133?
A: 255
